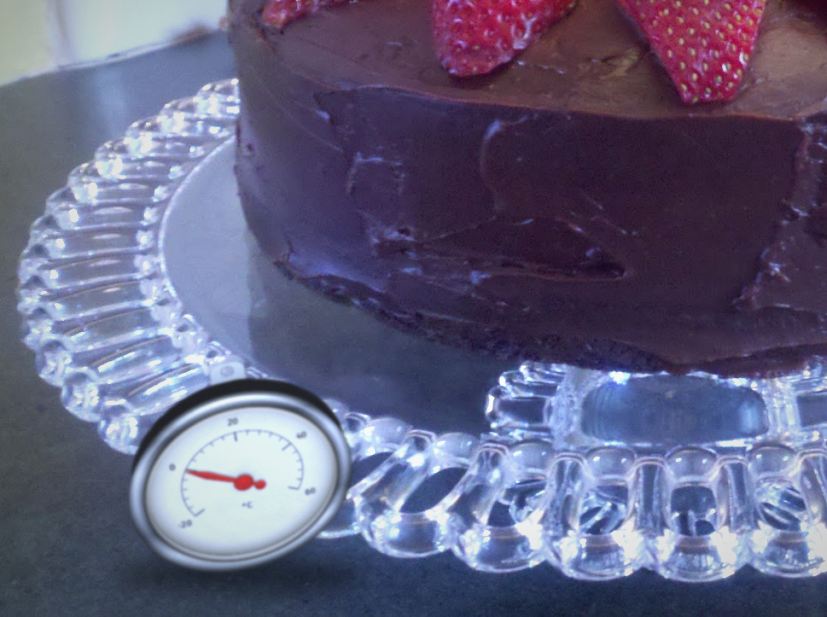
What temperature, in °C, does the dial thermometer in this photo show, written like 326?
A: 0
